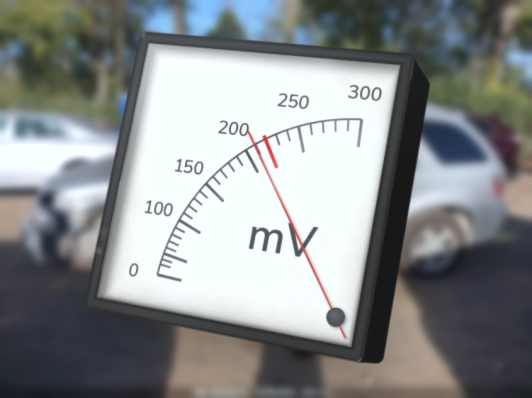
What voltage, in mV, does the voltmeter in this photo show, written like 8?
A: 210
